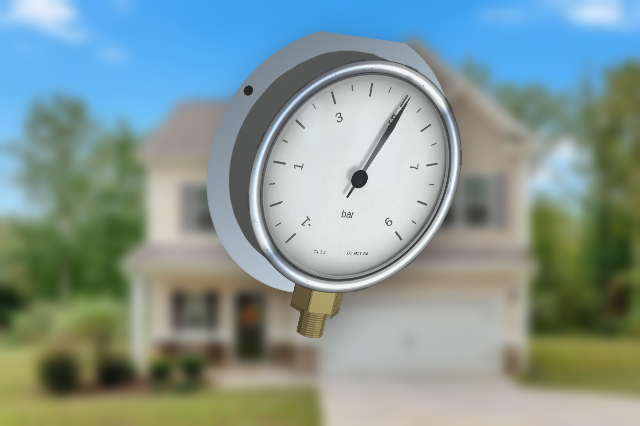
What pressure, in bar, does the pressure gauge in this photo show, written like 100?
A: 5
